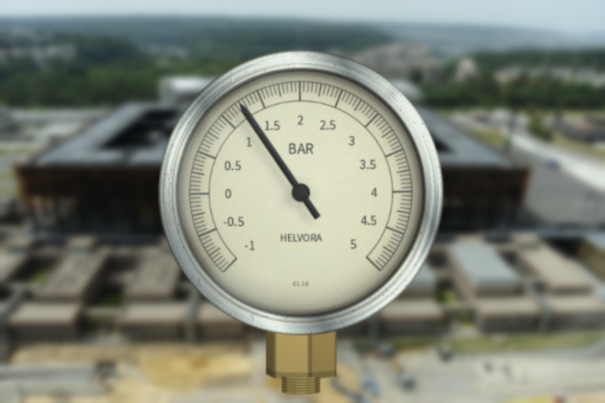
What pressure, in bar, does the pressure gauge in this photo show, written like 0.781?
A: 1.25
